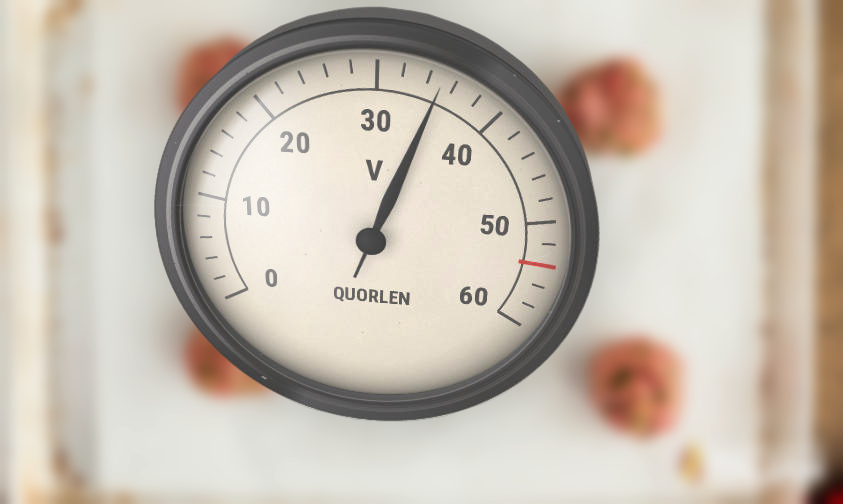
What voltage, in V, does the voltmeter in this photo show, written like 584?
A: 35
